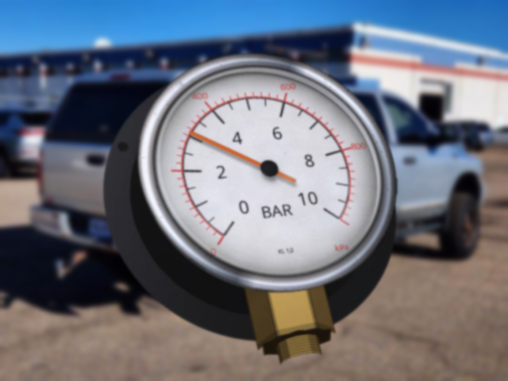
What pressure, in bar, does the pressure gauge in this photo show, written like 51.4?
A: 3
